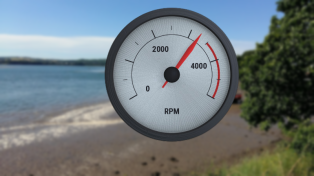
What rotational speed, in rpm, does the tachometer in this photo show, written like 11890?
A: 3250
